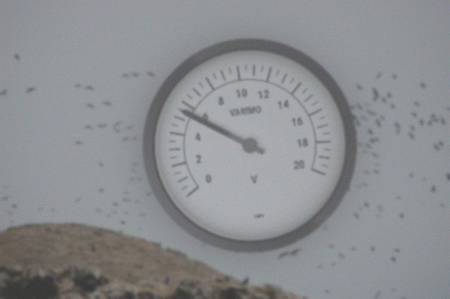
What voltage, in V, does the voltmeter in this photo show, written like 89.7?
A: 5.5
